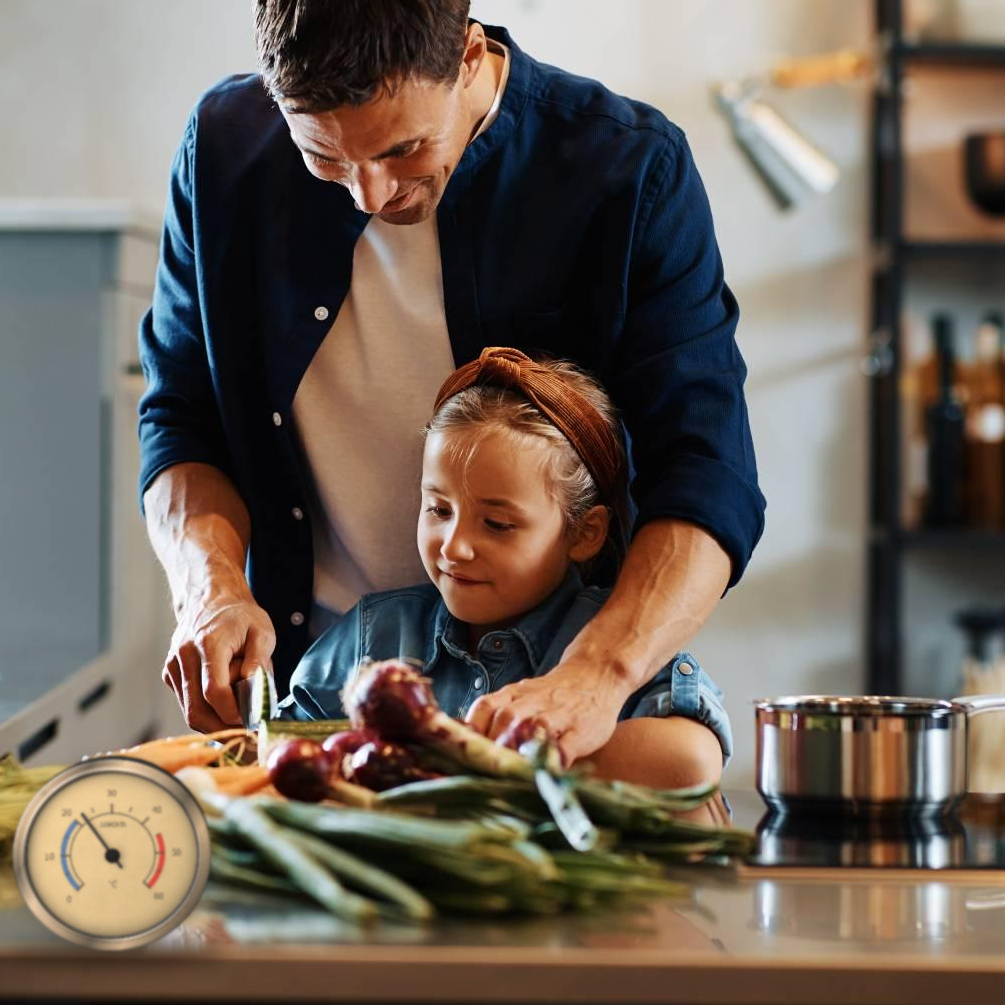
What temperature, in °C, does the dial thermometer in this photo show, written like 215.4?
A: 22.5
